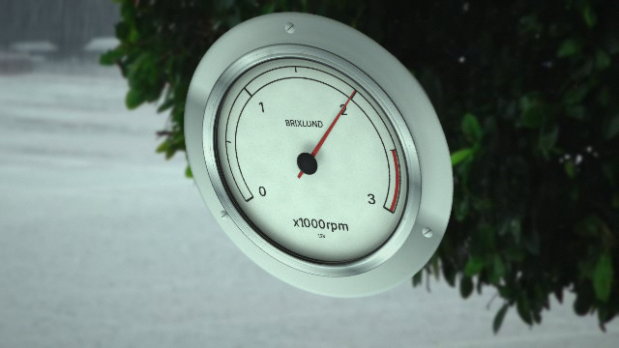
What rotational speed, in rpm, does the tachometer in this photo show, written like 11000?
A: 2000
